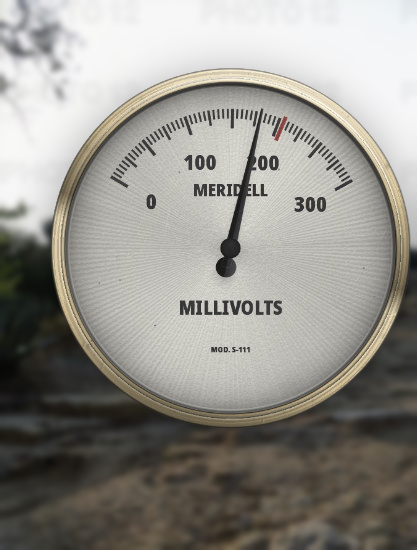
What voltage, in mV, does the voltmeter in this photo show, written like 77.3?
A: 180
